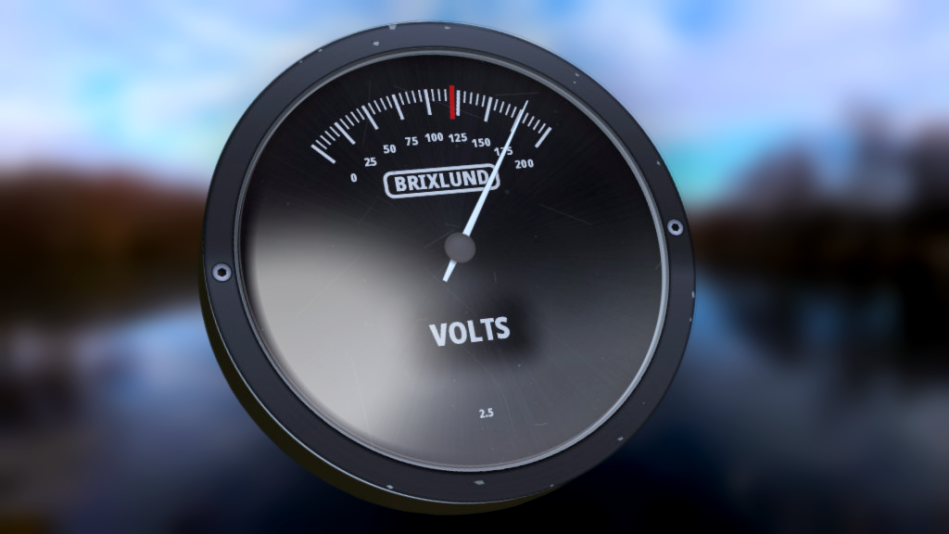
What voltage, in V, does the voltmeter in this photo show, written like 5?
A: 175
